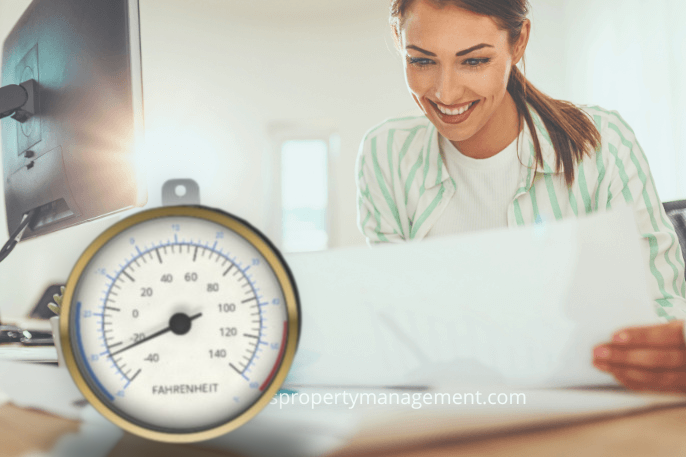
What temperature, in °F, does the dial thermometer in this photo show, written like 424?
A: -24
